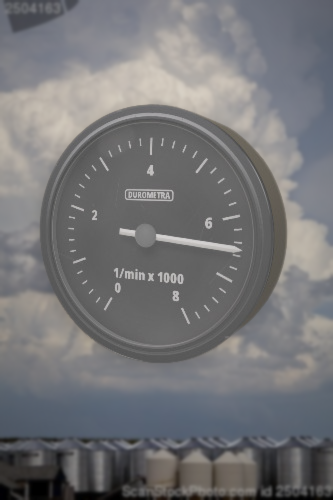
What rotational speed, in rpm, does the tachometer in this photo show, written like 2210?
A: 6500
